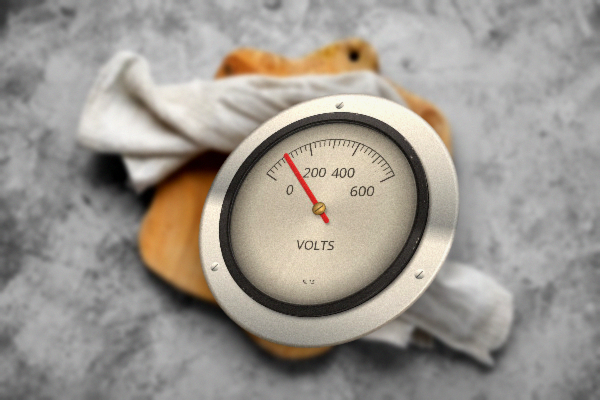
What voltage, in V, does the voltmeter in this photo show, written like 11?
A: 100
